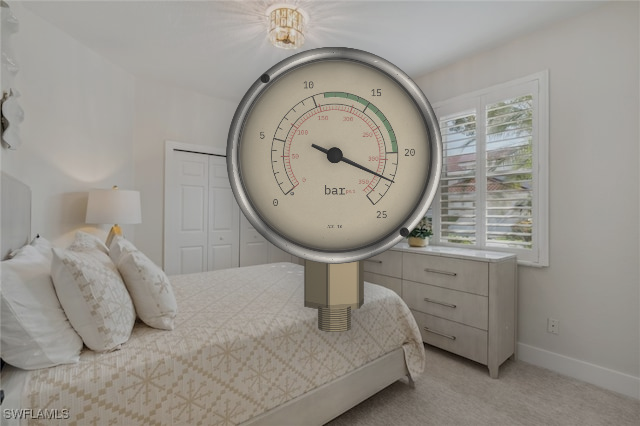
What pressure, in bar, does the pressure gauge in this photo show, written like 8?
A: 22.5
